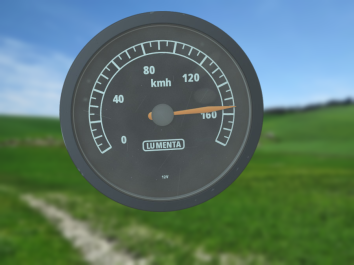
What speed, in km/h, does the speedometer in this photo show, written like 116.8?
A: 155
